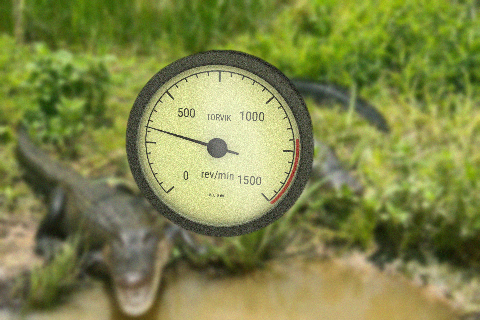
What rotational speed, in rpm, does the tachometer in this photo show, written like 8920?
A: 325
